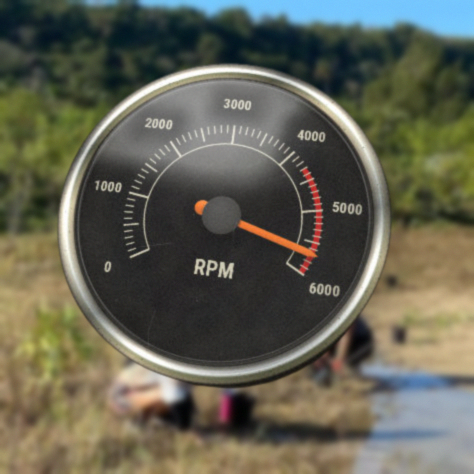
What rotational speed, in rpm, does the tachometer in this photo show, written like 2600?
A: 5700
